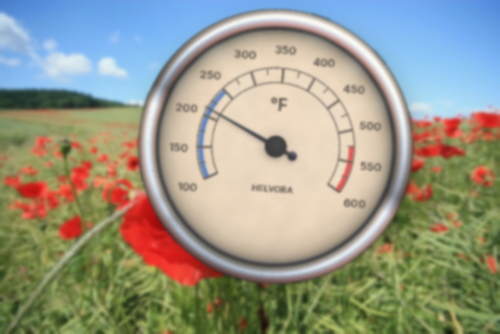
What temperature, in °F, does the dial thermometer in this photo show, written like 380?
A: 212.5
